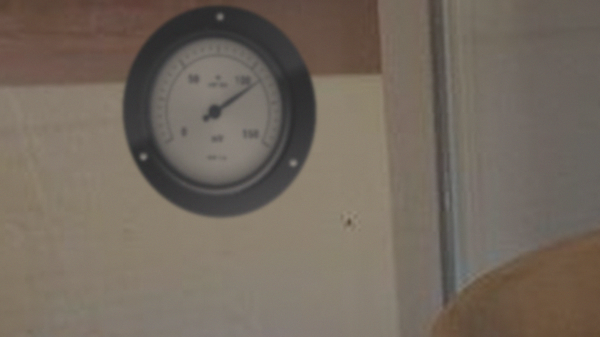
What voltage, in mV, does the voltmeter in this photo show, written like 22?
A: 110
